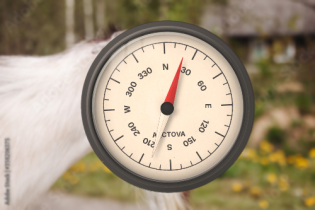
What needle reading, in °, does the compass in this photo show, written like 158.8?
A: 20
